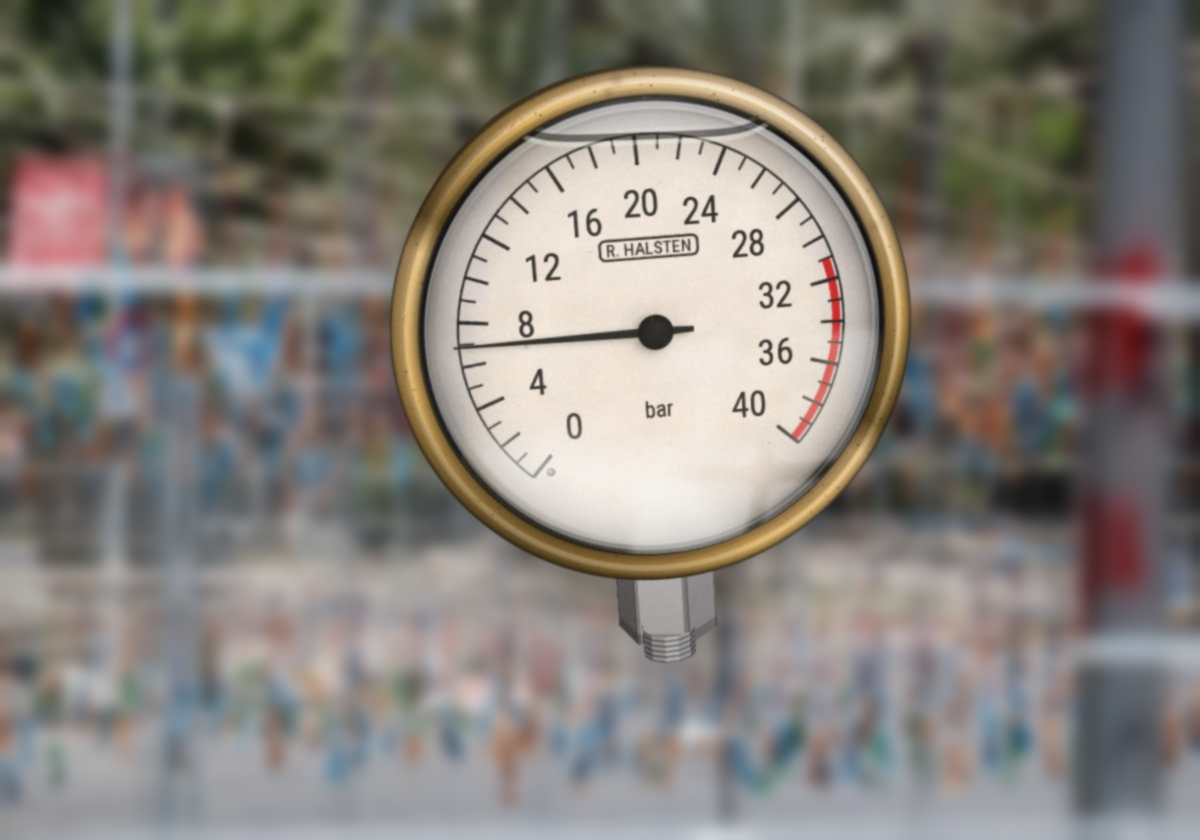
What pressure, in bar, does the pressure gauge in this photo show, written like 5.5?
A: 7
